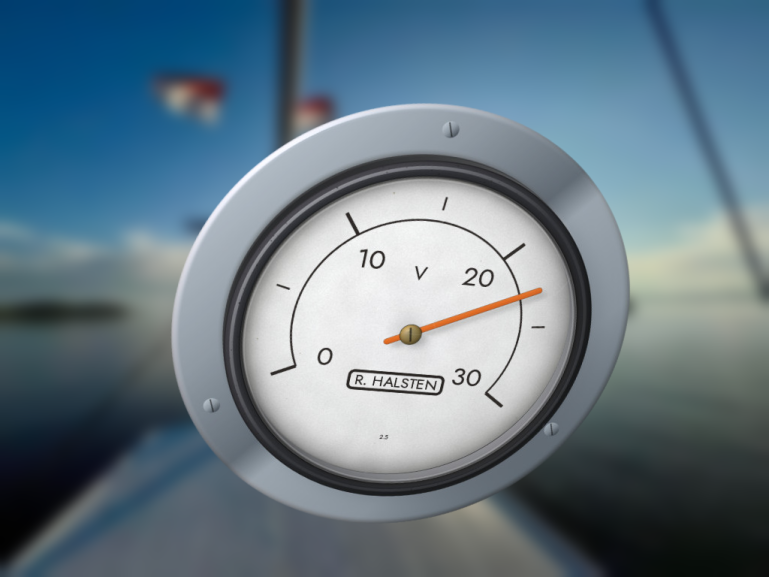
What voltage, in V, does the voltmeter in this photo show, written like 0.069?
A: 22.5
